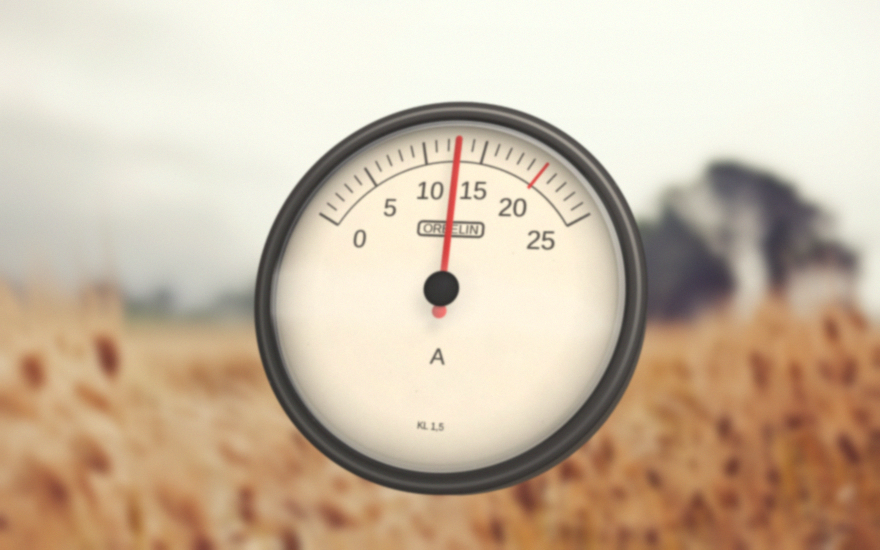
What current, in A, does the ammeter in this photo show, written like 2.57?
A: 13
